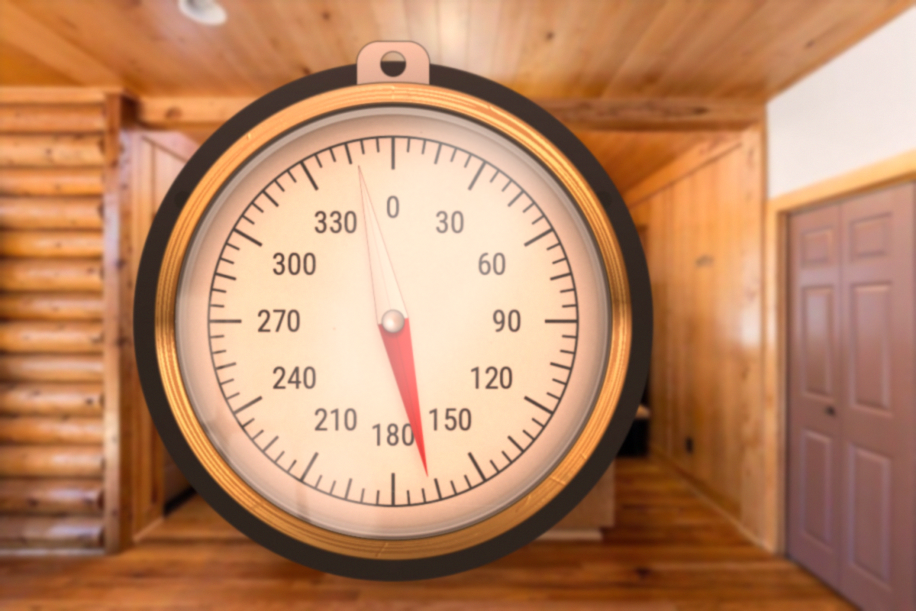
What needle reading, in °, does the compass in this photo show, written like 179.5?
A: 167.5
